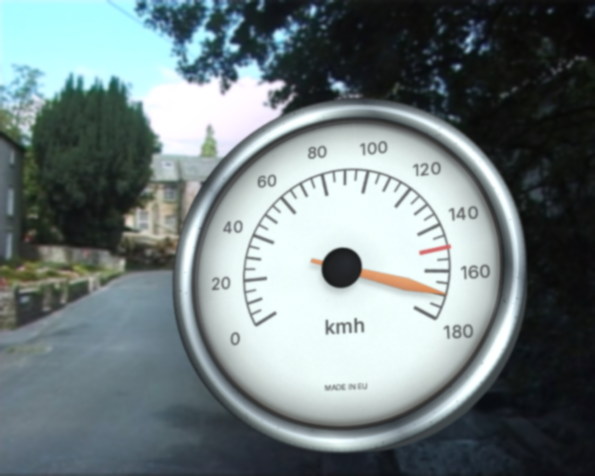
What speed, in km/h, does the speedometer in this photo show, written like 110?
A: 170
